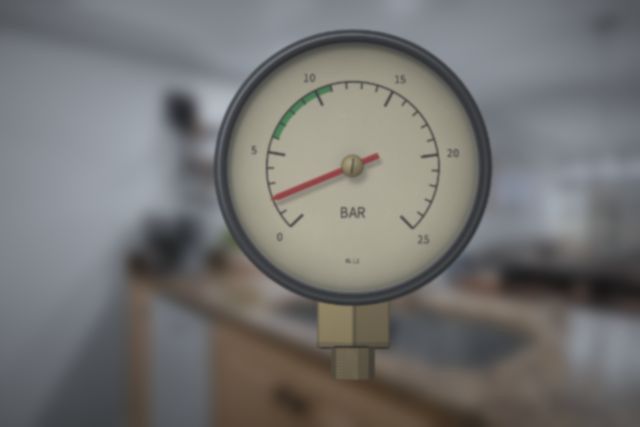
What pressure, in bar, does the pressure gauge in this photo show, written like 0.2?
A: 2
